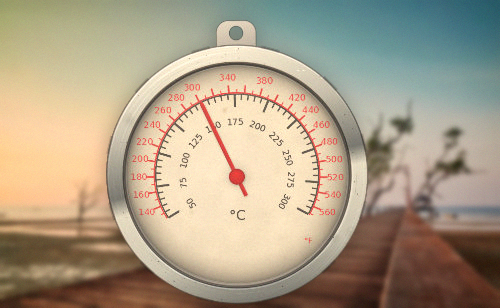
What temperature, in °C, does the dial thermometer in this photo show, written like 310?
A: 150
